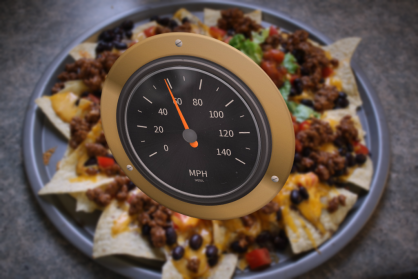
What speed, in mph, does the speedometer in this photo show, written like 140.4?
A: 60
